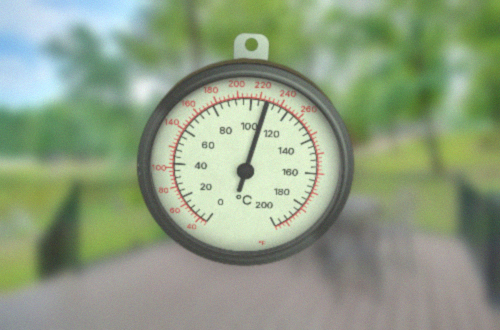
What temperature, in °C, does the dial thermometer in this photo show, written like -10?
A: 108
